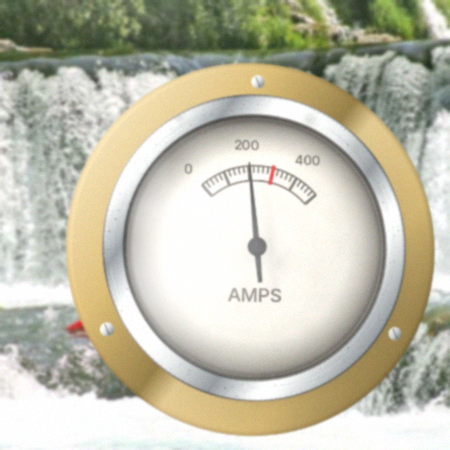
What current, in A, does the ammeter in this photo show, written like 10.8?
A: 200
